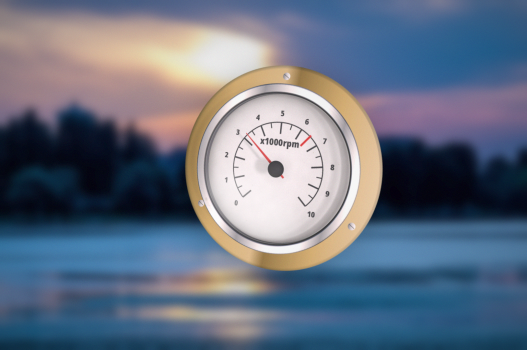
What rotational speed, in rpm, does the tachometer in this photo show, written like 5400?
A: 3250
